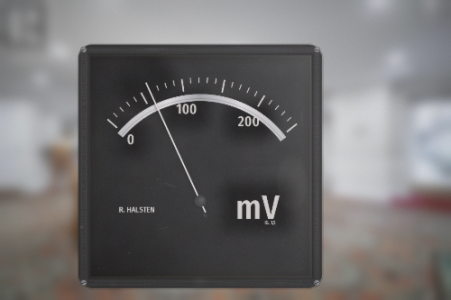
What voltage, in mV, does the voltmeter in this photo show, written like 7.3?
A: 60
